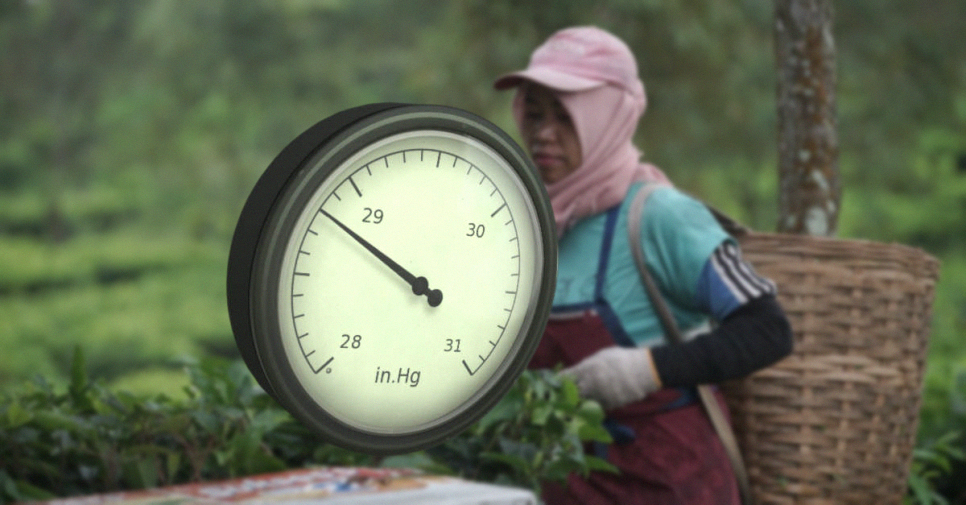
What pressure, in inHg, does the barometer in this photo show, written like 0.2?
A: 28.8
